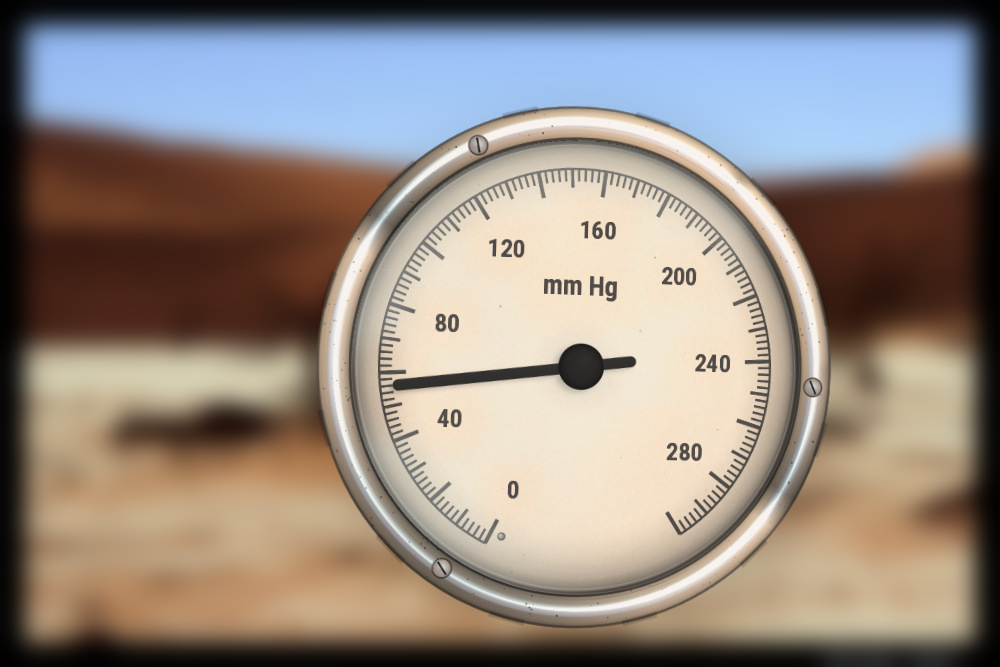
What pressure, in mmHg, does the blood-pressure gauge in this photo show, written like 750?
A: 56
